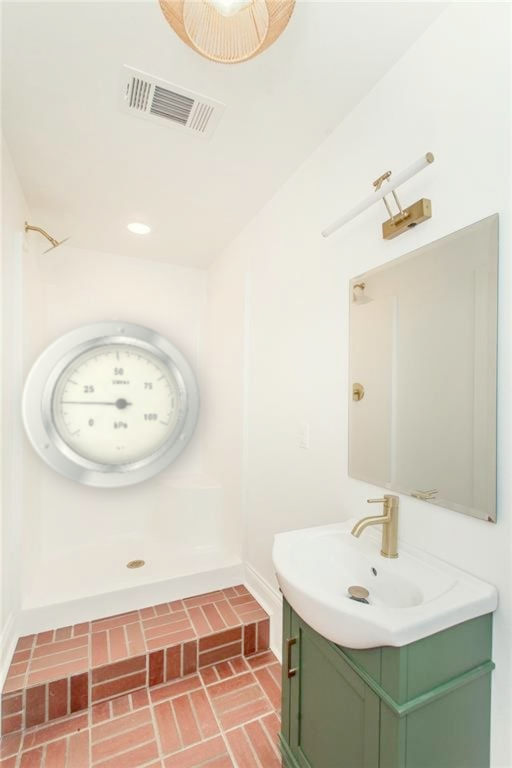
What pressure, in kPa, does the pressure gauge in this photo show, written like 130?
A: 15
